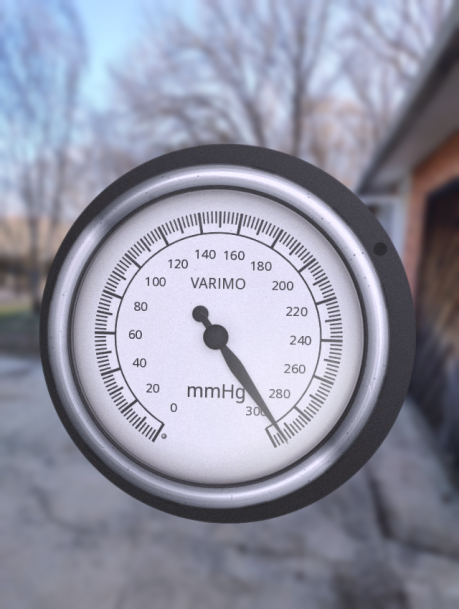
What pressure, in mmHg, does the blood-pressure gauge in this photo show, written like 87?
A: 294
